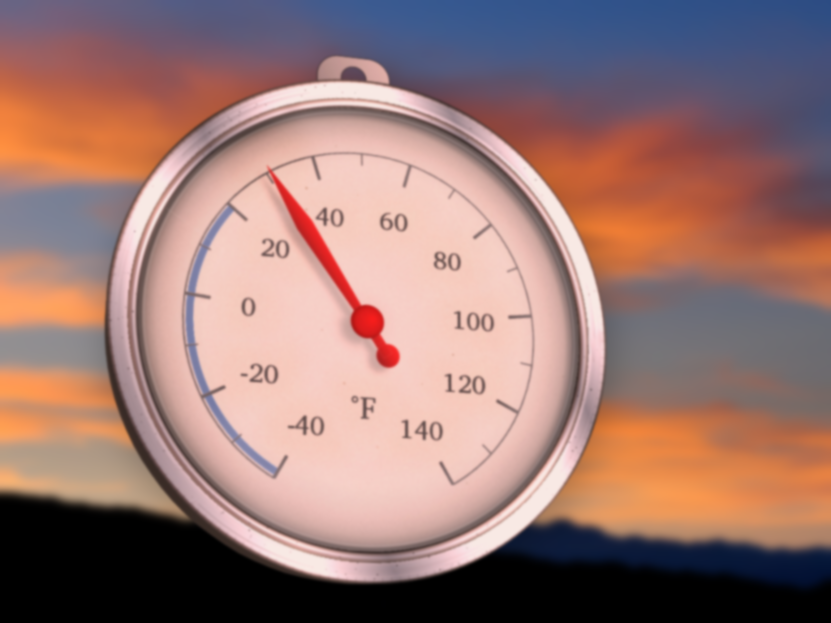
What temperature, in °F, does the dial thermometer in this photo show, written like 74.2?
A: 30
